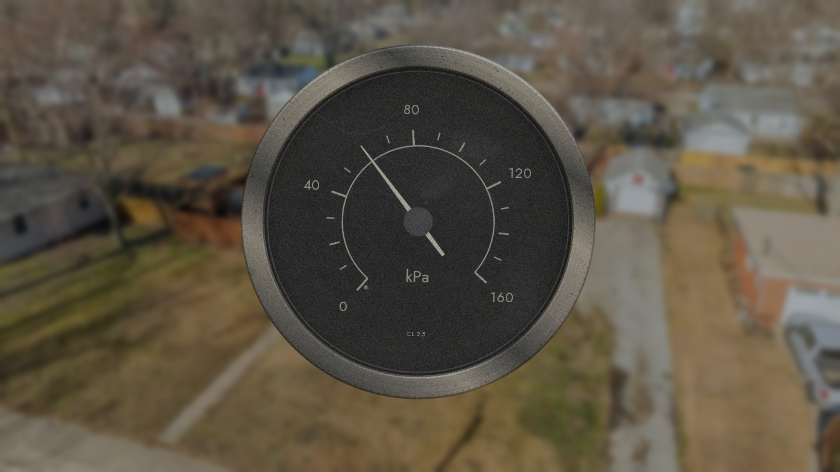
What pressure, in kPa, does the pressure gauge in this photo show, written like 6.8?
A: 60
